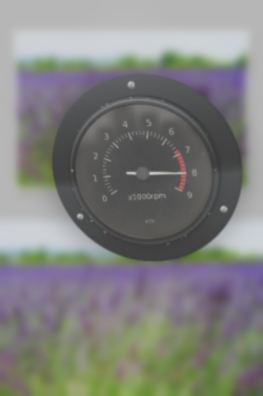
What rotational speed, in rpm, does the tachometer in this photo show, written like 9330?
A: 8000
